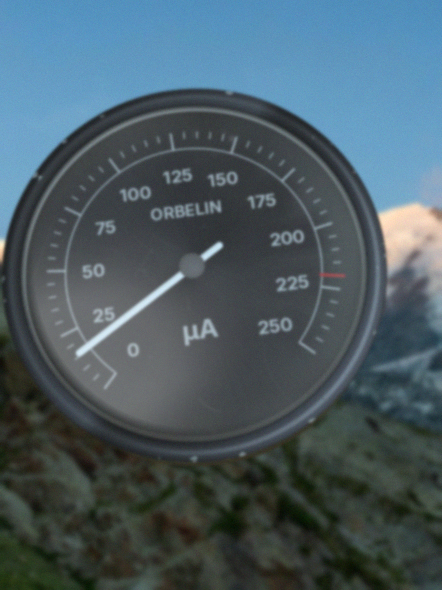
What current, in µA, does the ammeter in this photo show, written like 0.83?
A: 15
